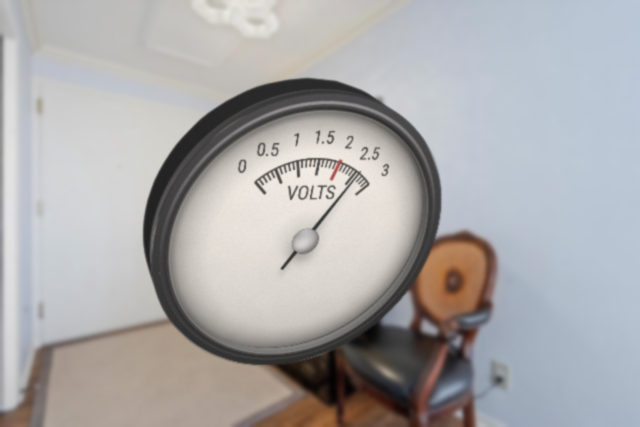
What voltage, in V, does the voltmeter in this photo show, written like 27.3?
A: 2.5
